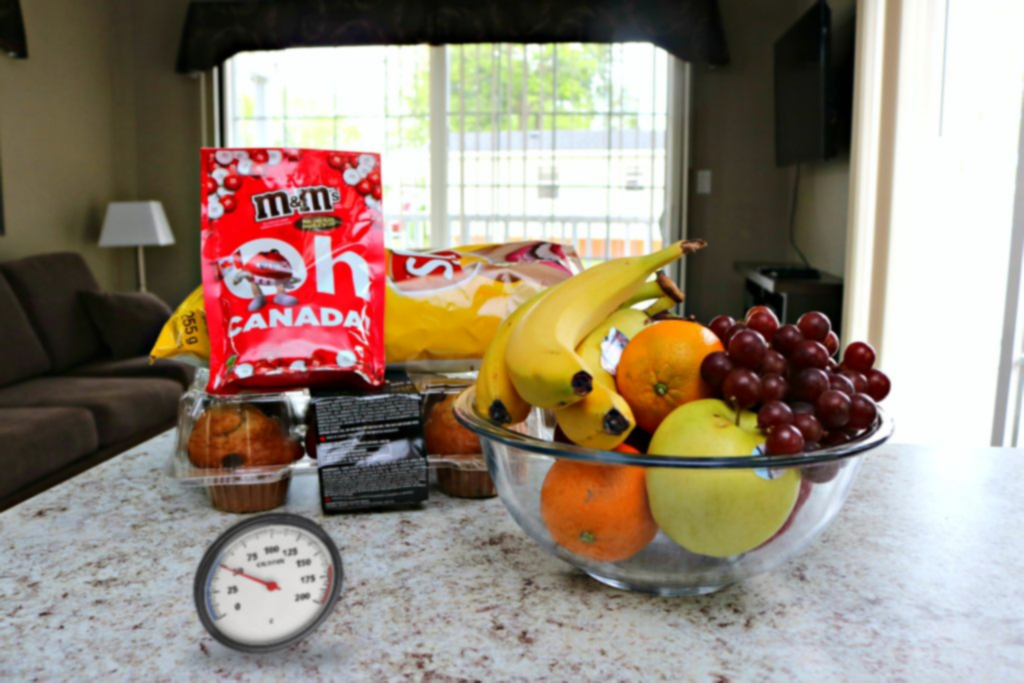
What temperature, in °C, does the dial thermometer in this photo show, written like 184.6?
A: 50
